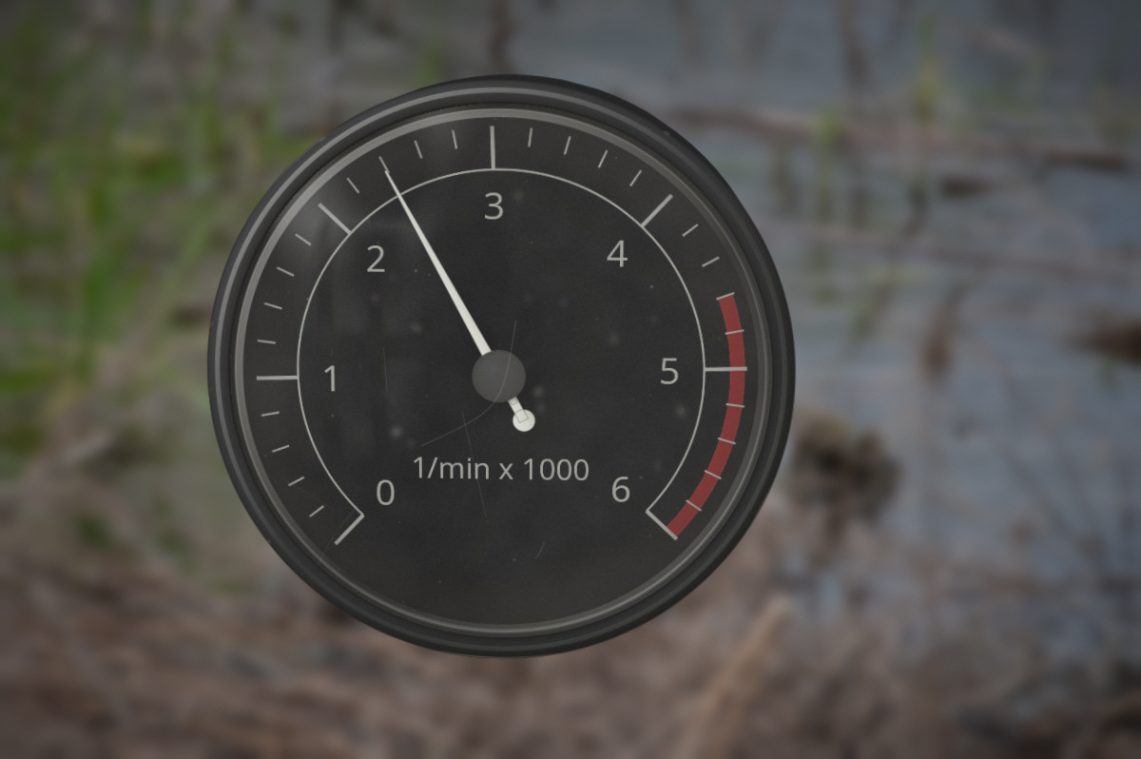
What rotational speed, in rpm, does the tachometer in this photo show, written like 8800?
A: 2400
